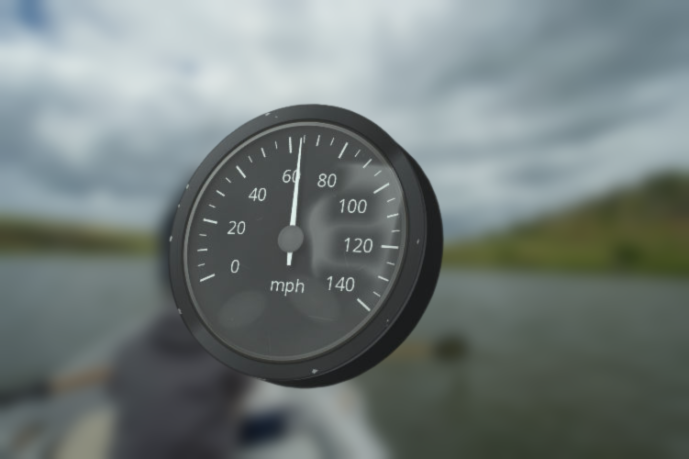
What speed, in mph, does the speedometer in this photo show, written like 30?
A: 65
